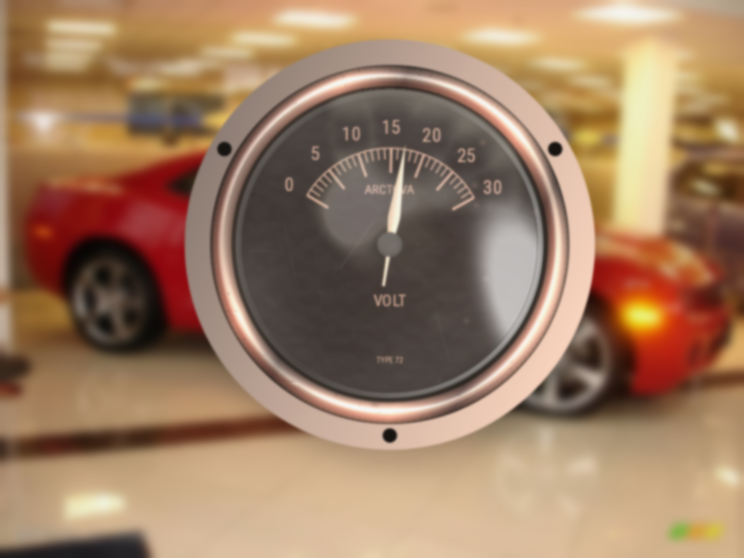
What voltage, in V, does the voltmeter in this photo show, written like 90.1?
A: 17
